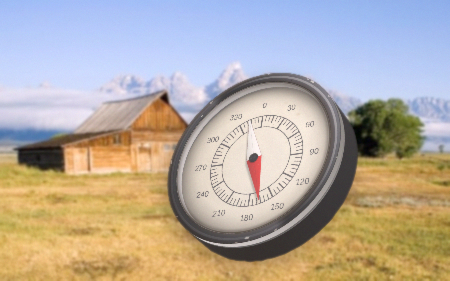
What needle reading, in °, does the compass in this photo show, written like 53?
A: 165
